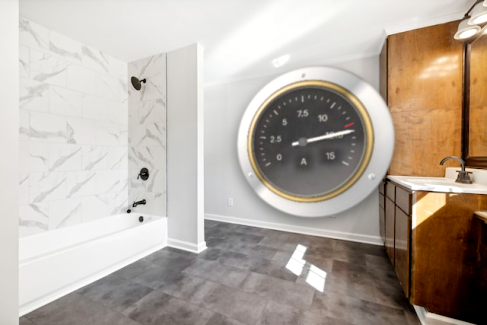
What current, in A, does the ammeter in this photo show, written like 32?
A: 12.5
